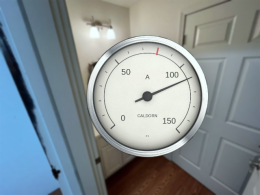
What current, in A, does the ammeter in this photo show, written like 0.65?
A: 110
